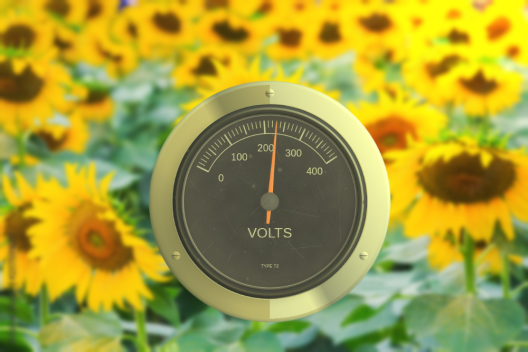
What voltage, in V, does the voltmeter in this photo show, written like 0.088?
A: 230
